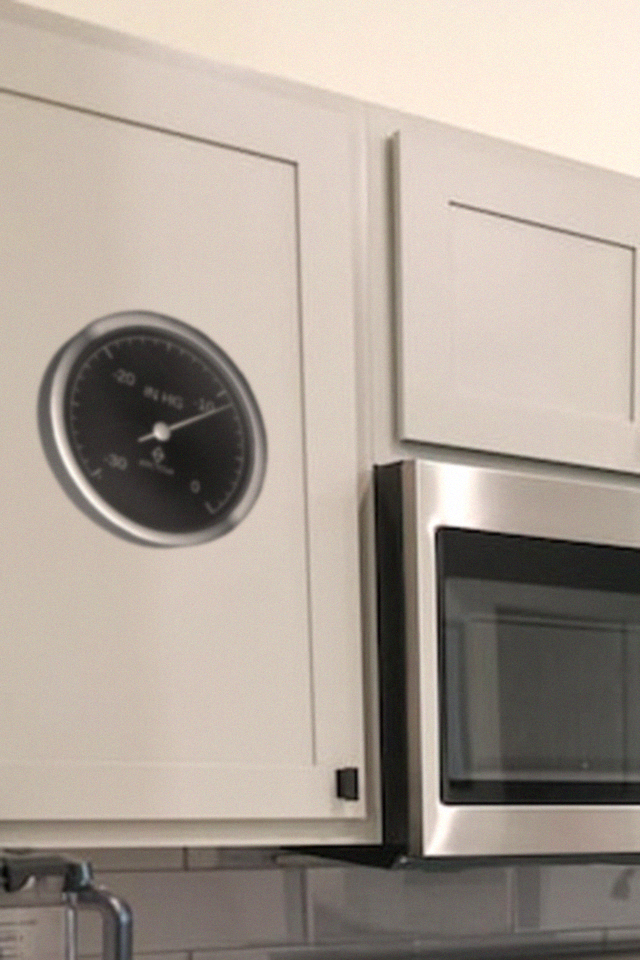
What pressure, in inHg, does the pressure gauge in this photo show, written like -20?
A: -9
